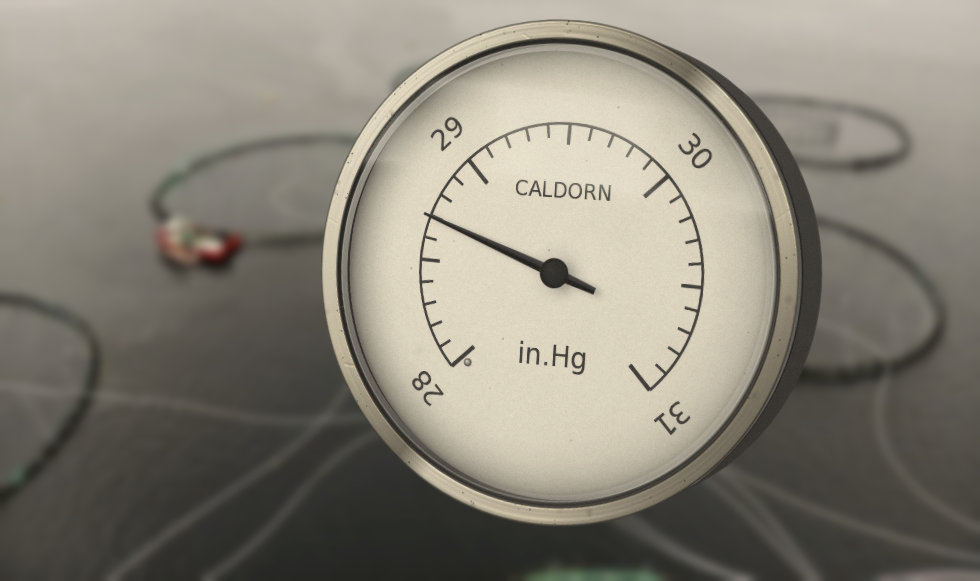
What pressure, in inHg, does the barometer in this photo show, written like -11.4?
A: 28.7
